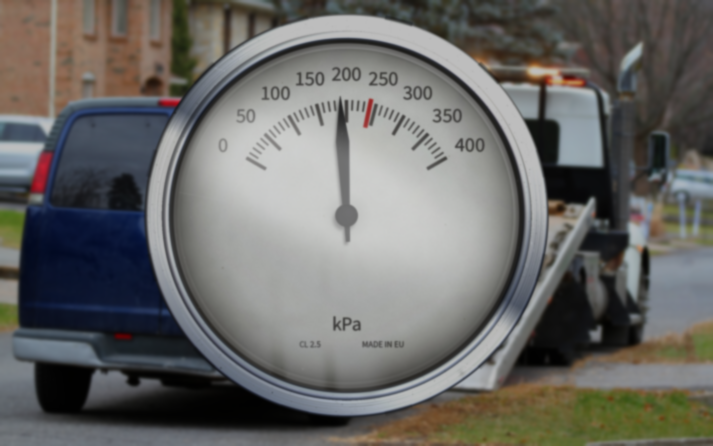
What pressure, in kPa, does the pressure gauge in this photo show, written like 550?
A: 190
